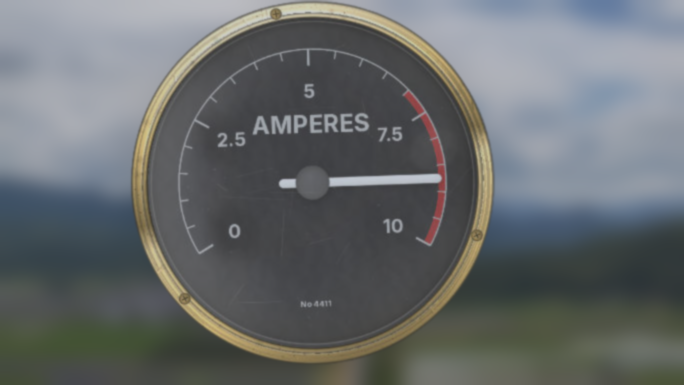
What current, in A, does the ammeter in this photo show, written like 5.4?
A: 8.75
